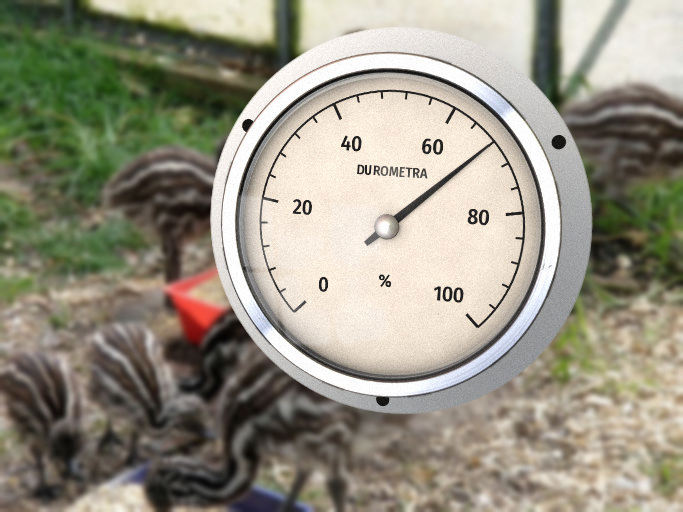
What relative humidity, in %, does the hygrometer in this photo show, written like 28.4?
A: 68
